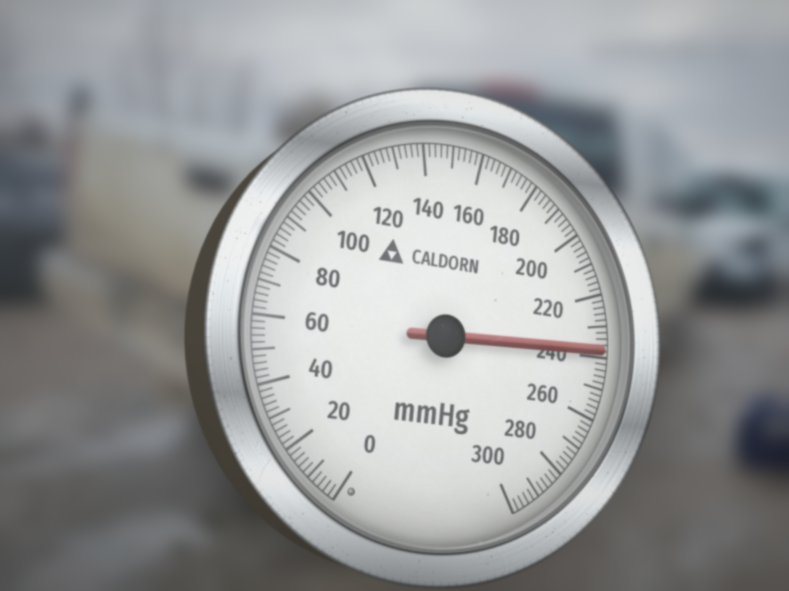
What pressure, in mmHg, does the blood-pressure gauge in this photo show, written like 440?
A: 238
